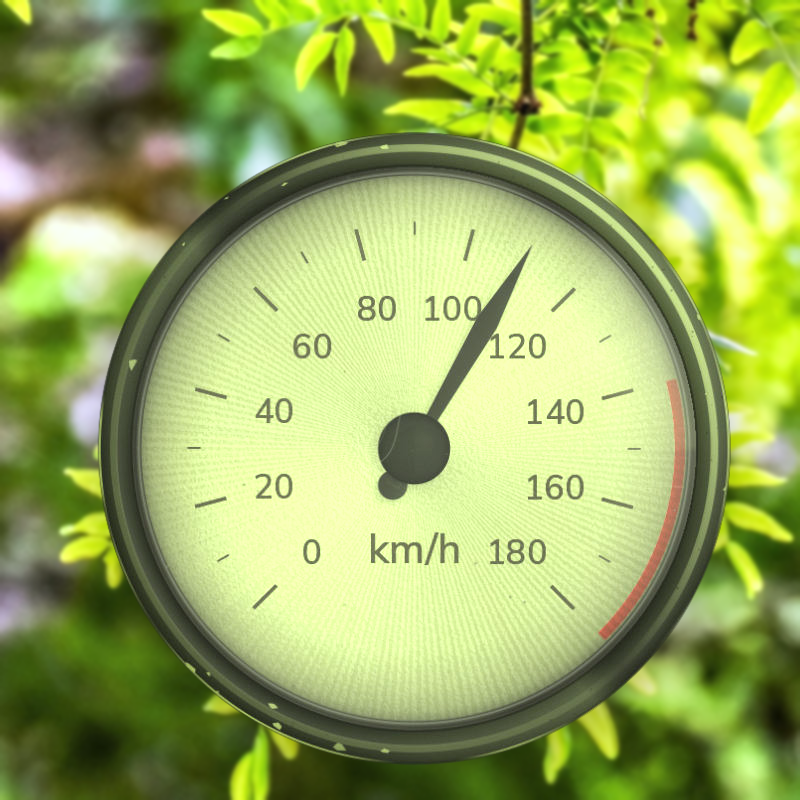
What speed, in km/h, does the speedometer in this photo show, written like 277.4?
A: 110
